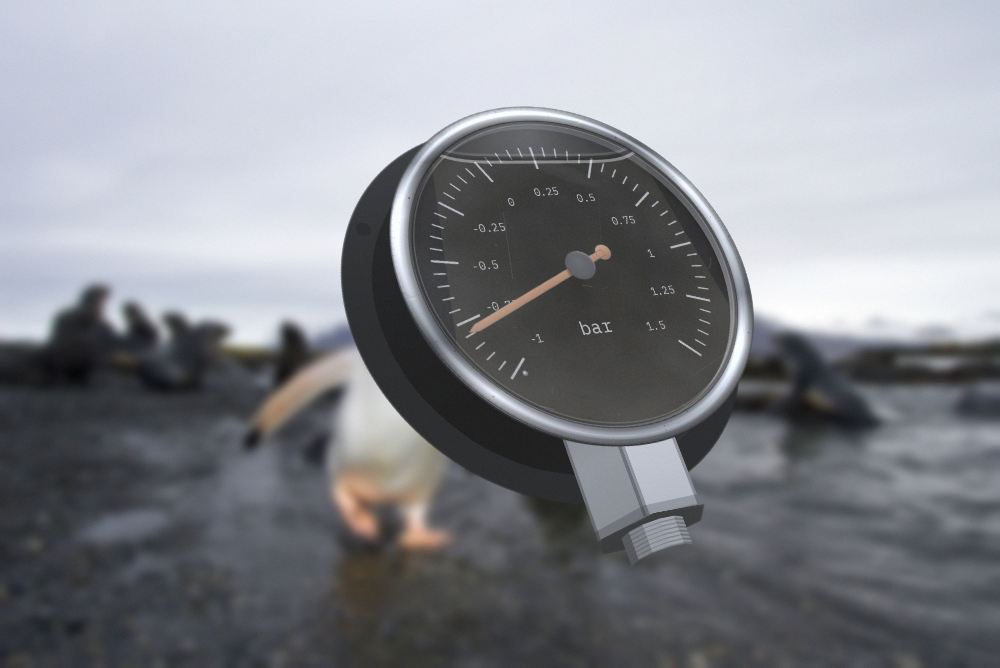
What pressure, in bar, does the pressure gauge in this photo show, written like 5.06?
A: -0.8
